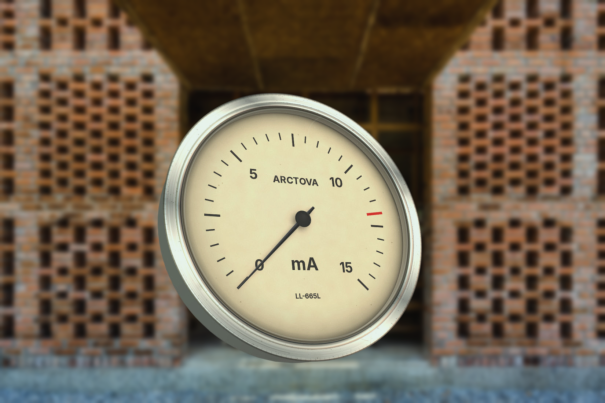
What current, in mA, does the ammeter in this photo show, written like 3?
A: 0
